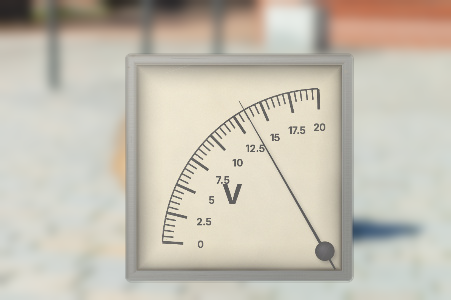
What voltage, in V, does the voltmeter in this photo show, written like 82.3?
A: 13.5
